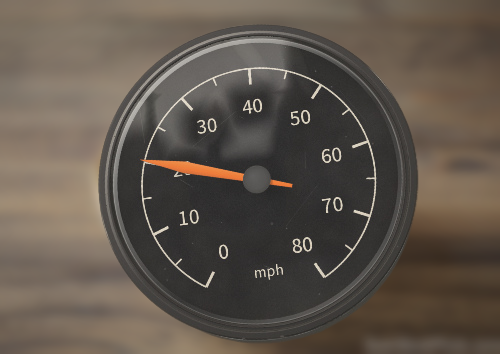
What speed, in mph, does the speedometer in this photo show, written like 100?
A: 20
